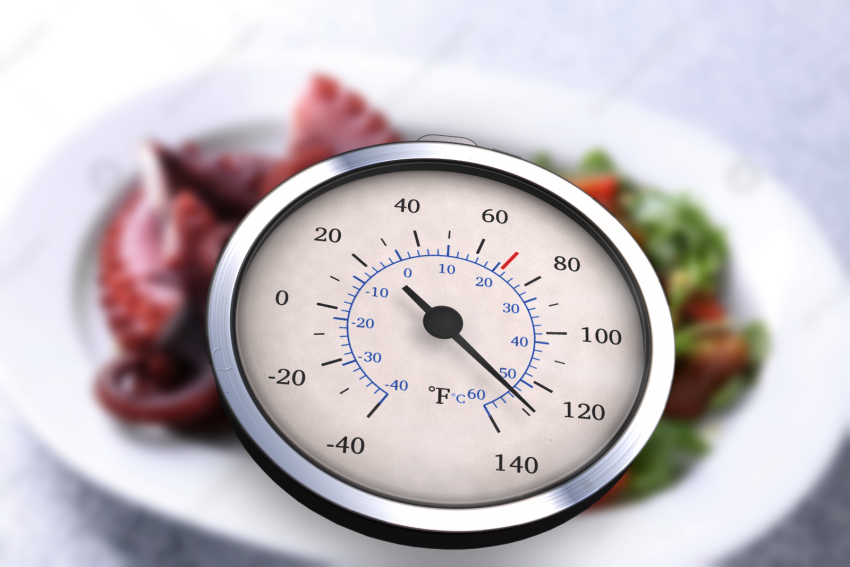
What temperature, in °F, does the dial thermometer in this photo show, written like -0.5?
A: 130
